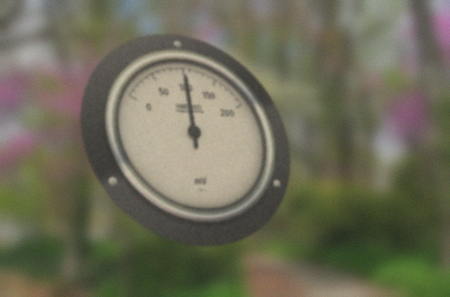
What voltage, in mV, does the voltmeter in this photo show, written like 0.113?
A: 100
